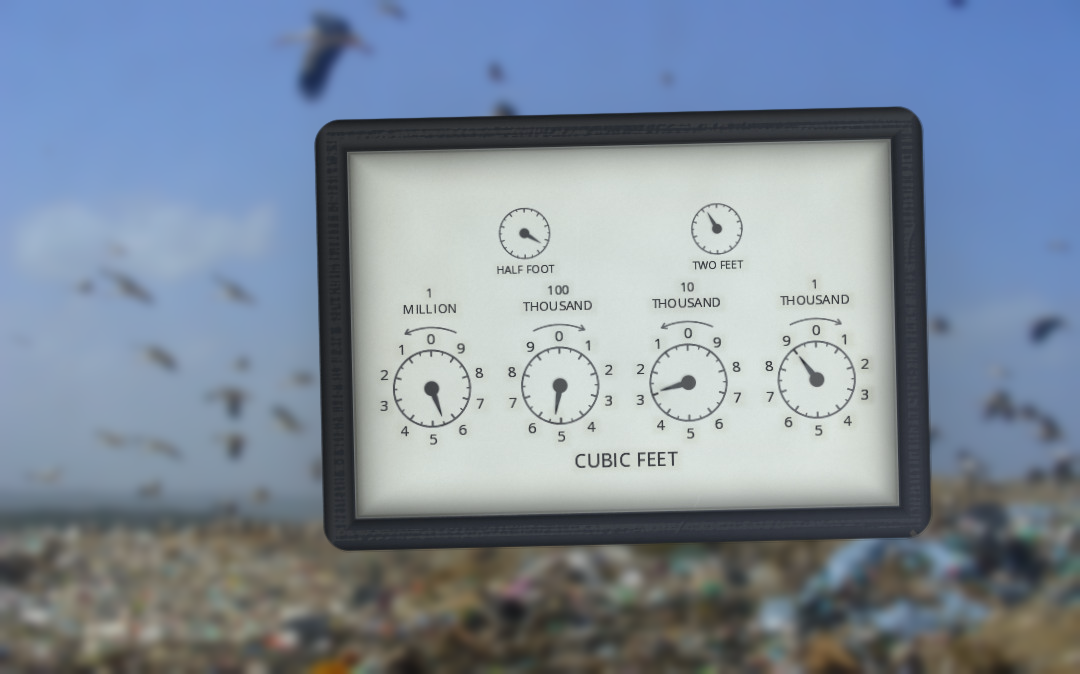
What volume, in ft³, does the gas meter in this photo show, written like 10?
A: 552900
